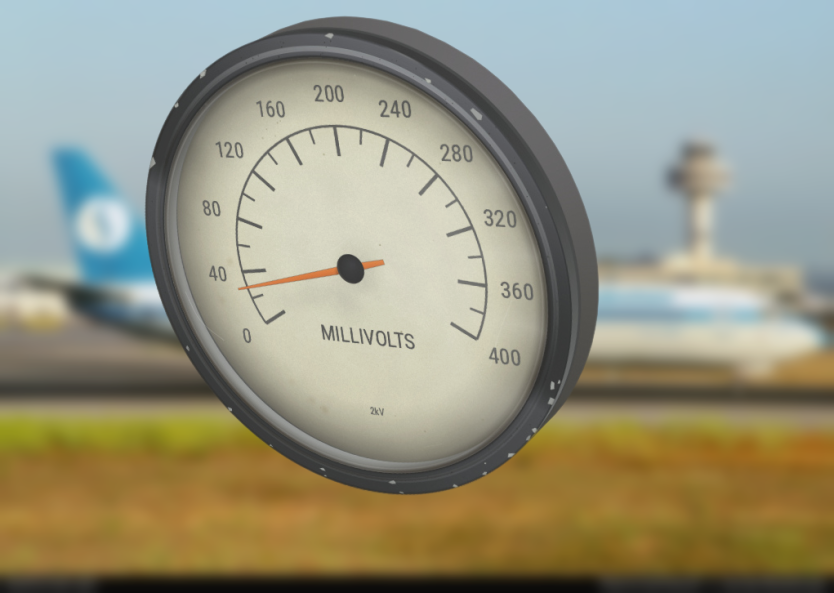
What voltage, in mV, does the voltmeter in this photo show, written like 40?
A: 30
